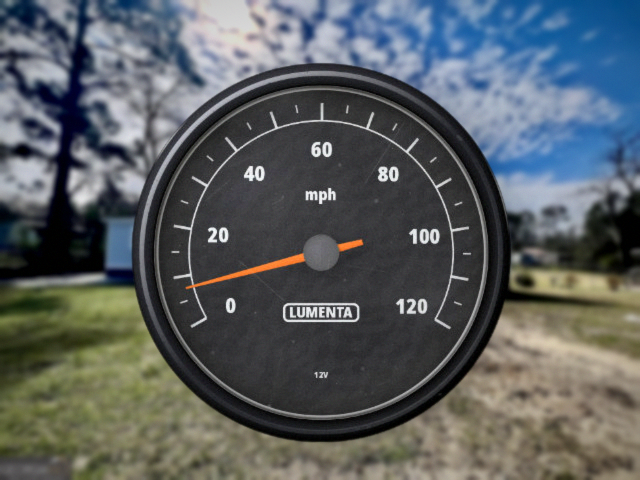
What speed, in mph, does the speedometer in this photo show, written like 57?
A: 7.5
